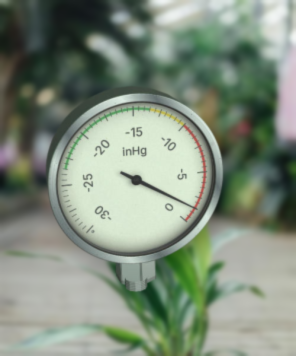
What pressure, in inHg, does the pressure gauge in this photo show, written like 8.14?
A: -1.5
